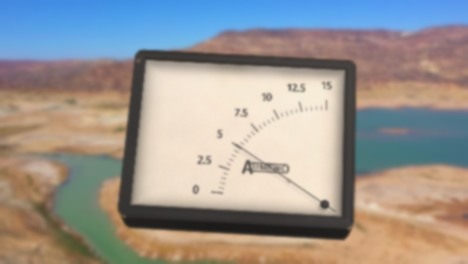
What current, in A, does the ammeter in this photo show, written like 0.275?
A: 5
